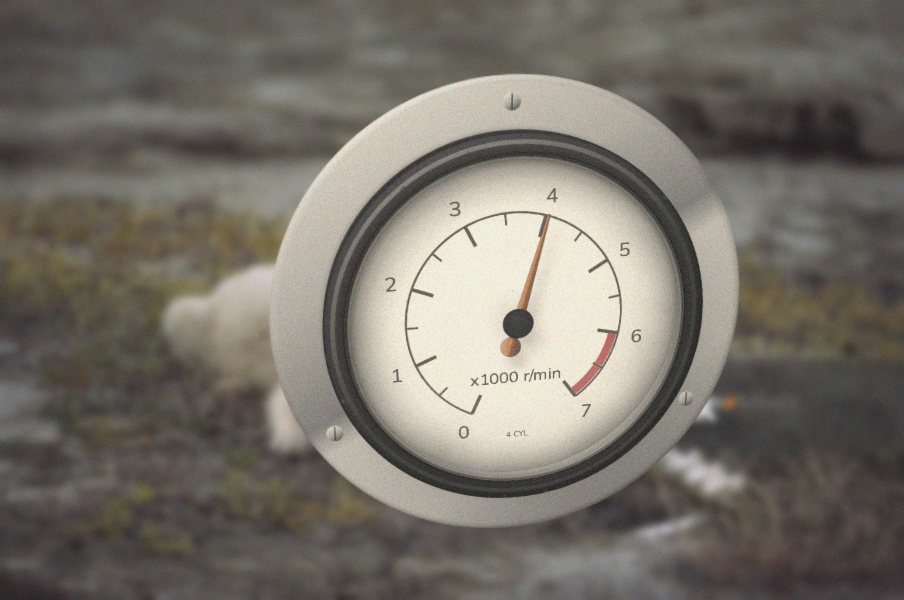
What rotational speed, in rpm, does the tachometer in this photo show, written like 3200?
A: 4000
